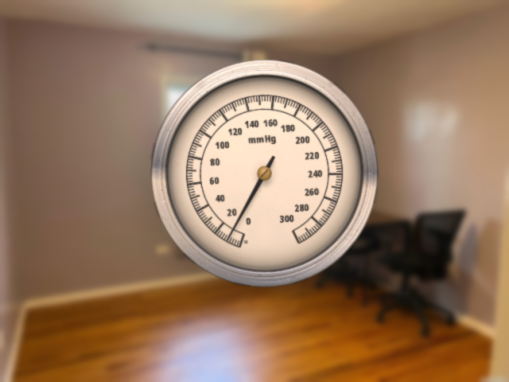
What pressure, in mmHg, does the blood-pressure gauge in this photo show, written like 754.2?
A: 10
